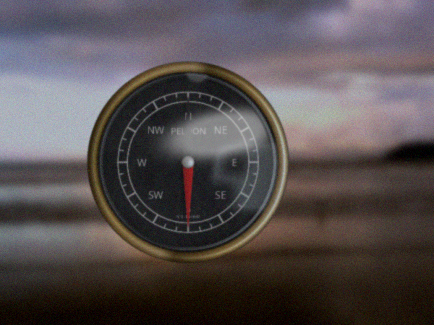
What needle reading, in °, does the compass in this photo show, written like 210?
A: 180
